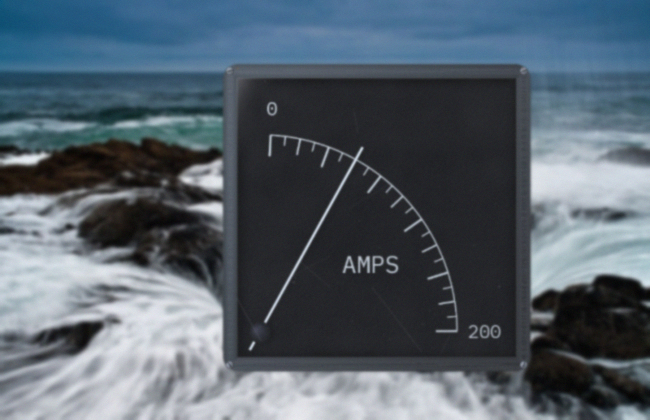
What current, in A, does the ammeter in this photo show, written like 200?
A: 60
